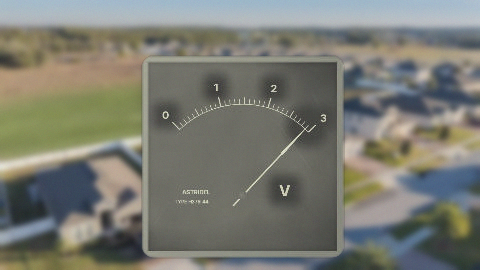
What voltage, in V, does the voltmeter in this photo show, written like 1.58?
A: 2.9
